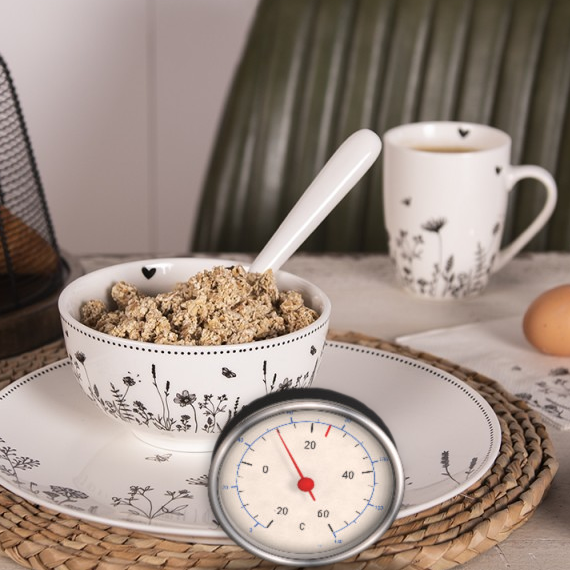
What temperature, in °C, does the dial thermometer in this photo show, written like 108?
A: 12
